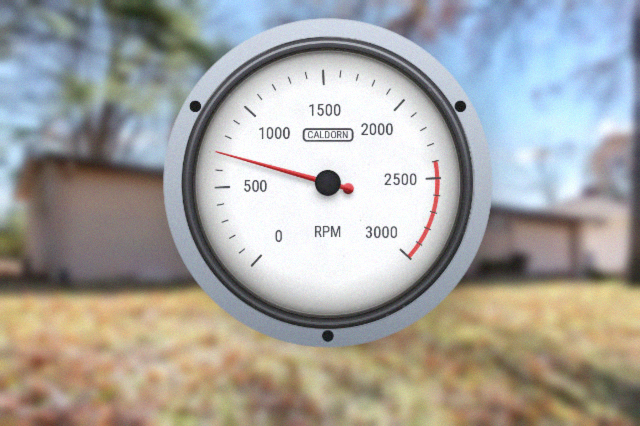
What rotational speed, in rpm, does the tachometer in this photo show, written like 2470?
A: 700
